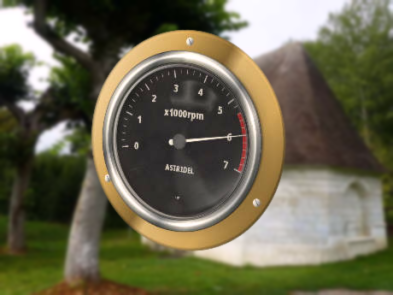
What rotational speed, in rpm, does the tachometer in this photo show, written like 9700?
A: 6000
